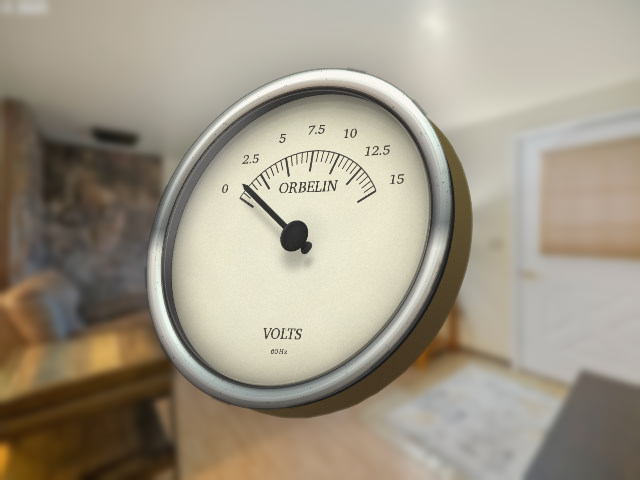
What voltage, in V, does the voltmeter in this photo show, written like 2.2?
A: 1
